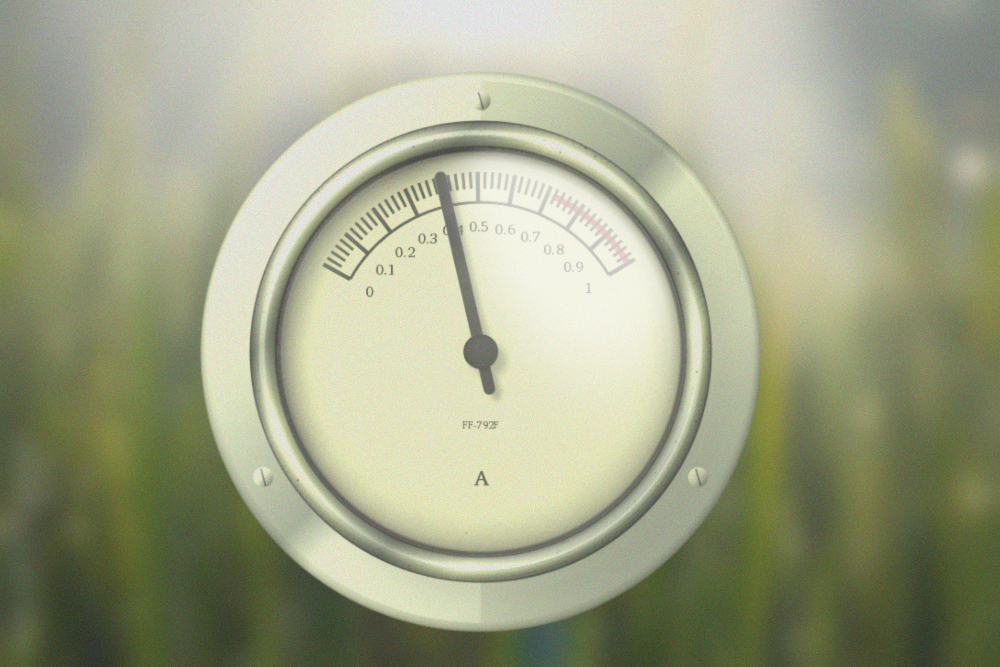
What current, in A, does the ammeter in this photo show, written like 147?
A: 0.4
